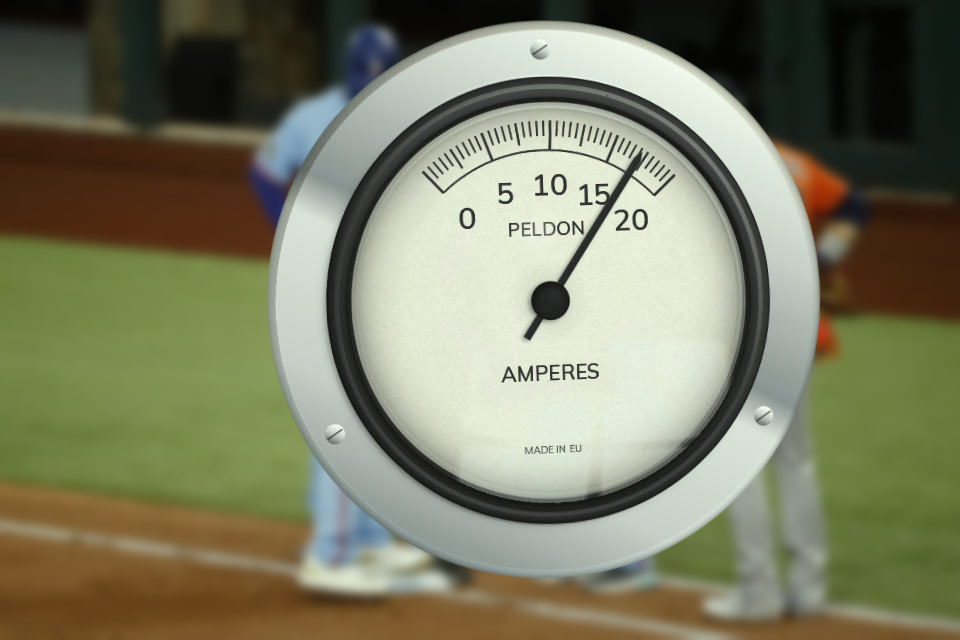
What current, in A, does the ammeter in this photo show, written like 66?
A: 17
